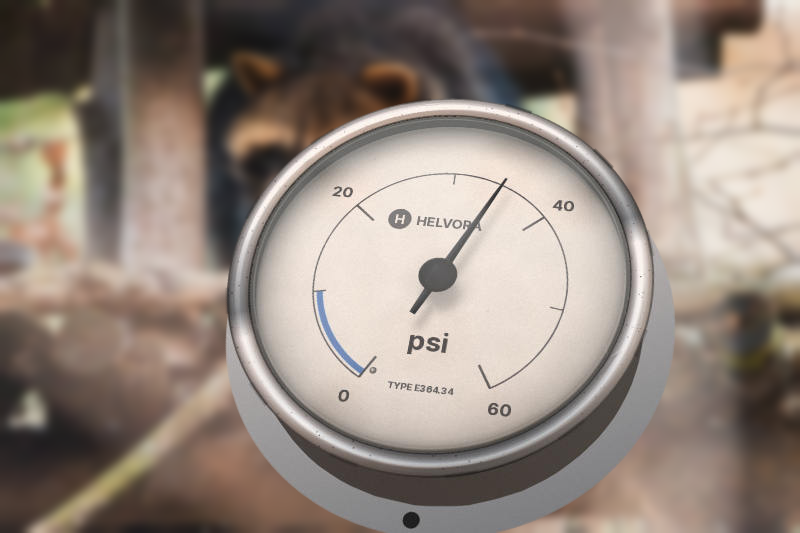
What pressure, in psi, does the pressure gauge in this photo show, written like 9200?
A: 35
